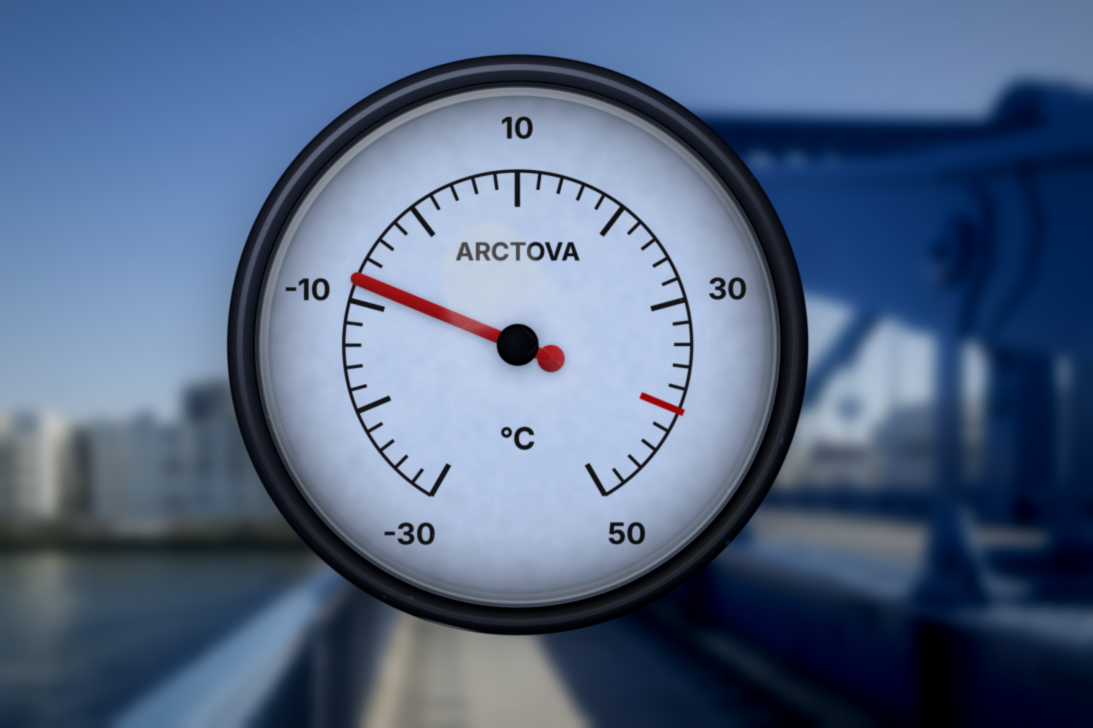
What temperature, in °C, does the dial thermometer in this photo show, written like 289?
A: -8
